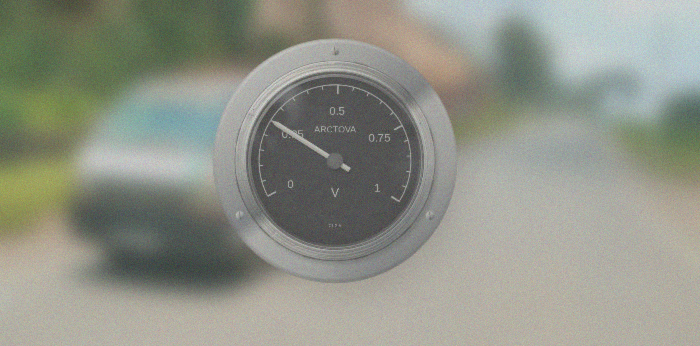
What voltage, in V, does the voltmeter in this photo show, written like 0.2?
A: 0.25
